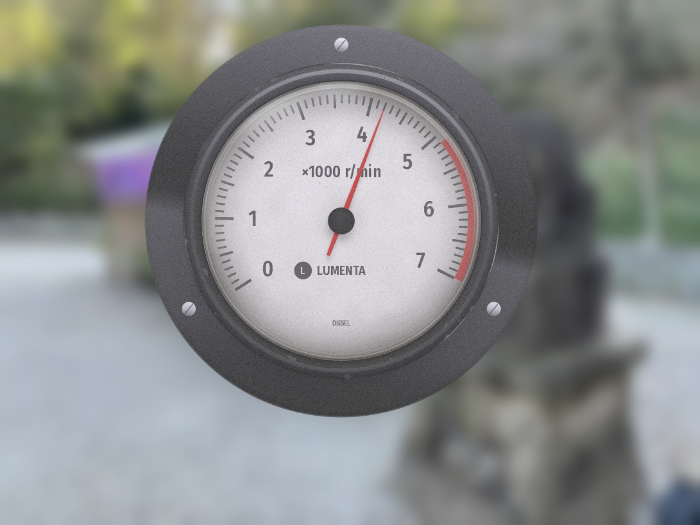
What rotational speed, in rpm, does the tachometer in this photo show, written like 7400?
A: 4200
